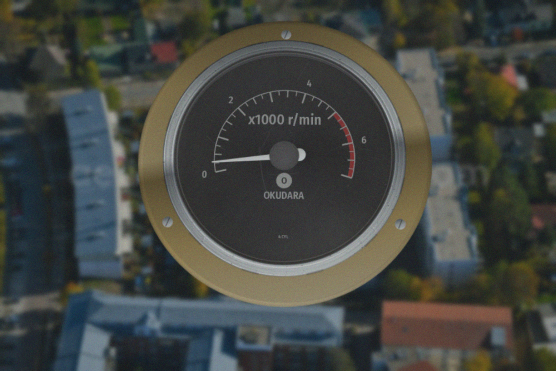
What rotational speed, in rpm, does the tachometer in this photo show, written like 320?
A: 250
